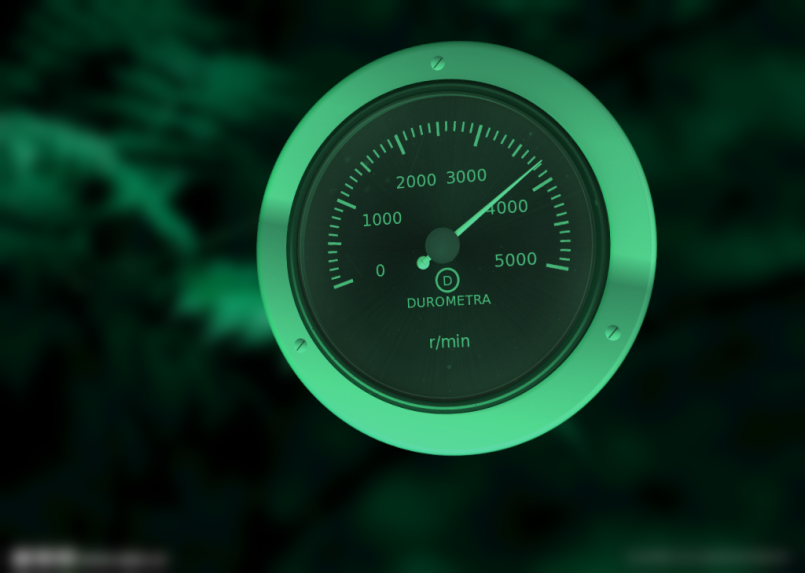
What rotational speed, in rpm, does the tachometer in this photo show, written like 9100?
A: 3800
